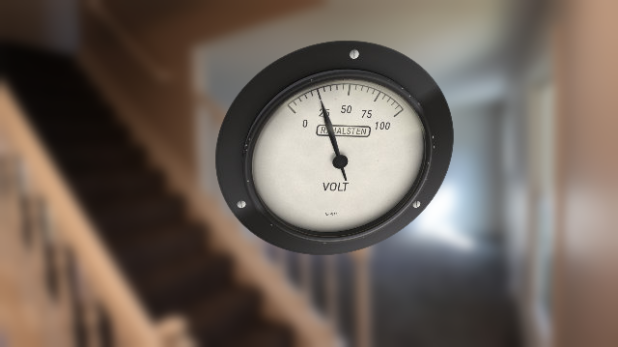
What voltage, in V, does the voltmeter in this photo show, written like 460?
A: 25
